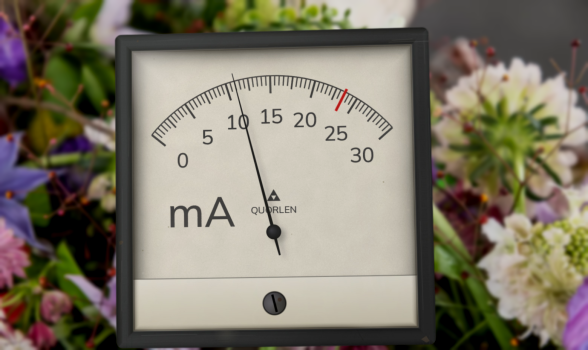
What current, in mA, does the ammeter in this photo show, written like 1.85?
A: 11
